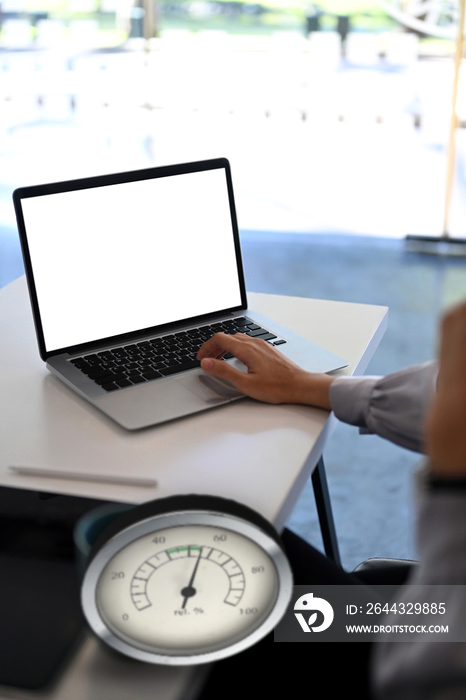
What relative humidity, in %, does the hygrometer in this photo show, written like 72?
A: 55
